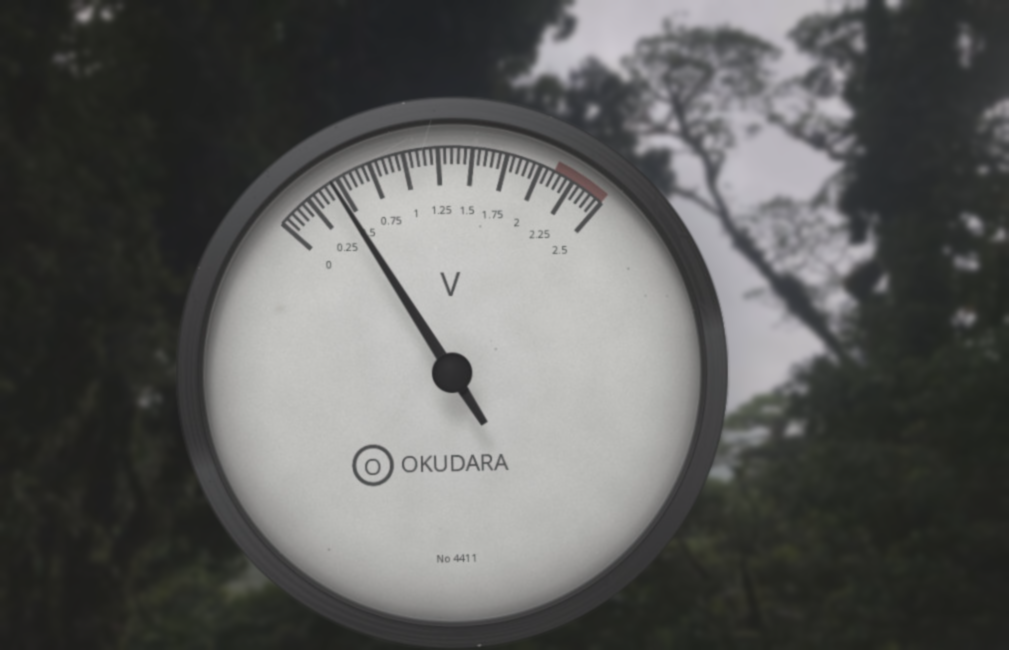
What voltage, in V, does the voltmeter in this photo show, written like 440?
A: 0.45
